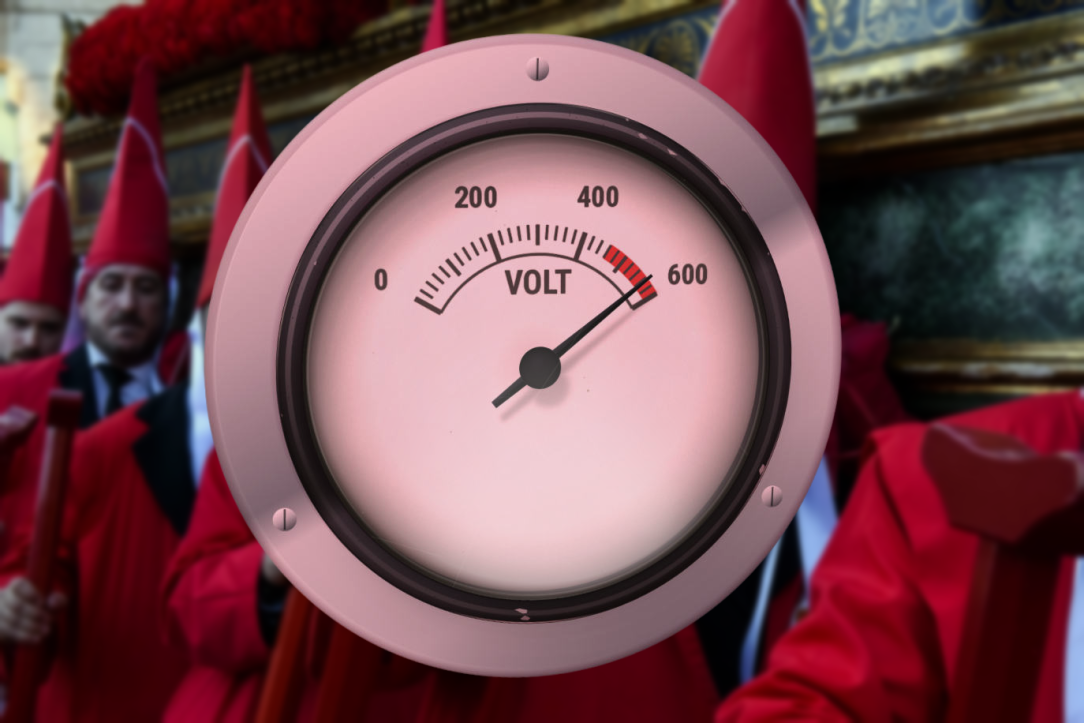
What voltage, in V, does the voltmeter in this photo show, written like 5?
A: 560
